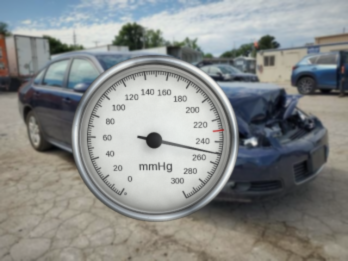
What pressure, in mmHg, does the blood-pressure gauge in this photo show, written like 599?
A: 250
